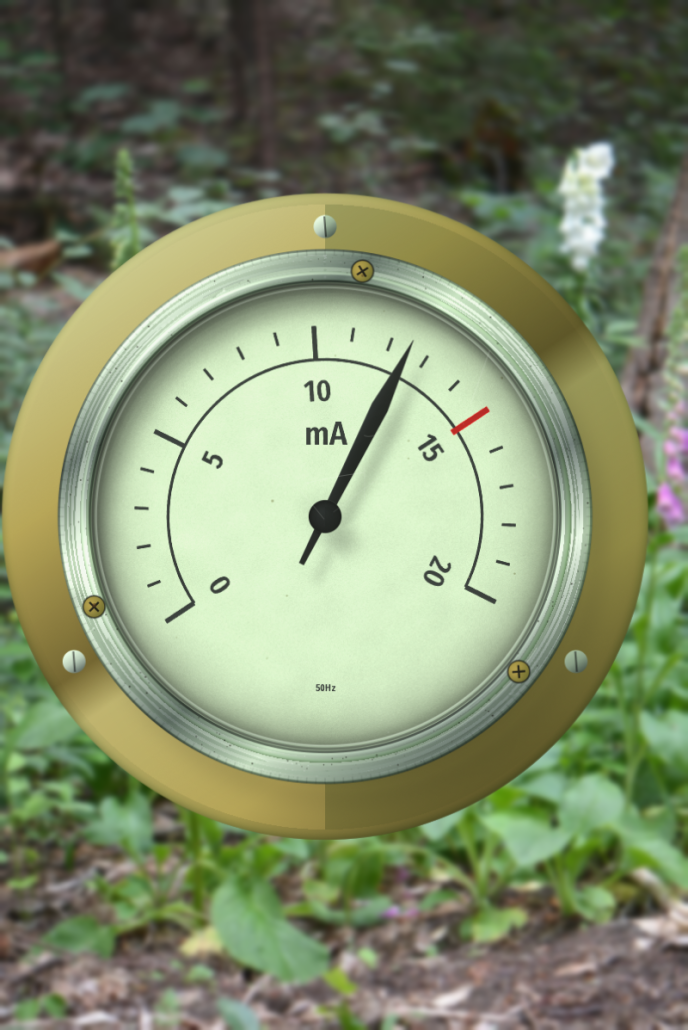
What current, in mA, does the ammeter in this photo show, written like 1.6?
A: 12.5
